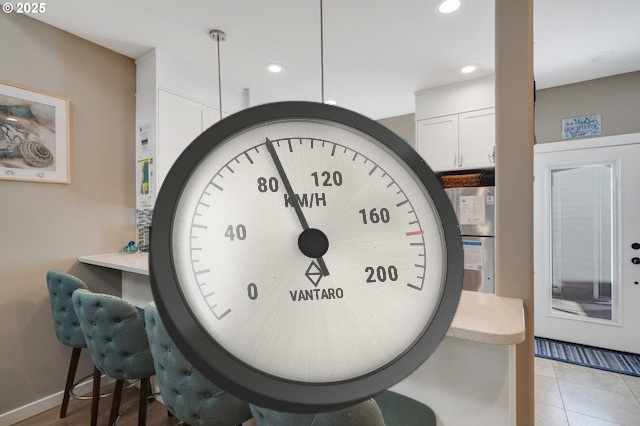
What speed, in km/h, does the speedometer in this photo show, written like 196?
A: 90
